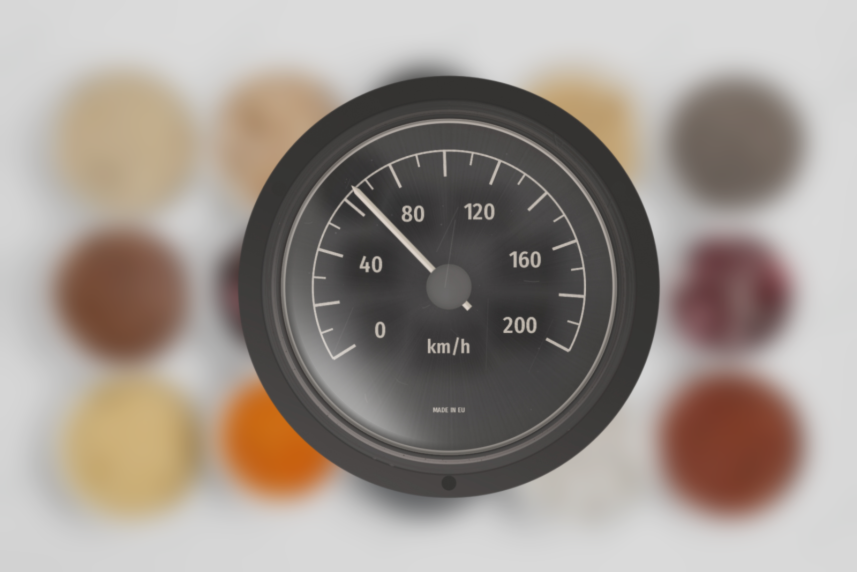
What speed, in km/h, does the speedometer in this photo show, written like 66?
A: 65
